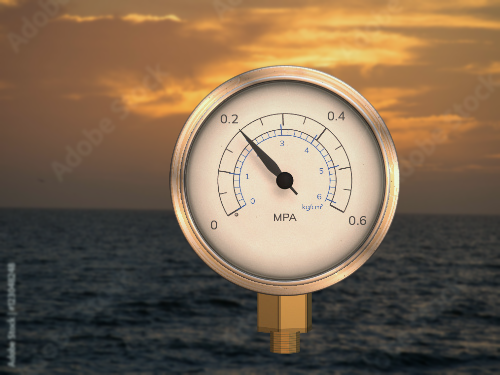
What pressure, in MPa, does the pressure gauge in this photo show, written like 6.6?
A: 0.2
